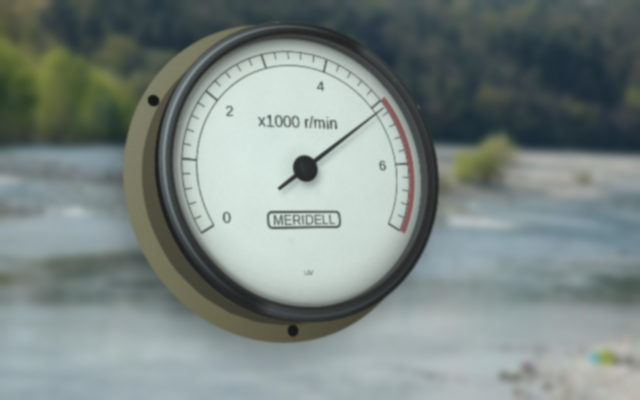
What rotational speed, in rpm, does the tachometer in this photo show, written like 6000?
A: 5100
